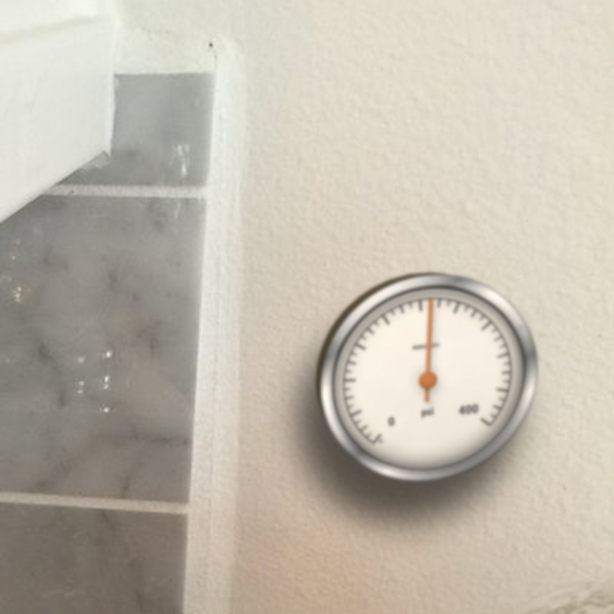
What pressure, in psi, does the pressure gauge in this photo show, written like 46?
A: 210
